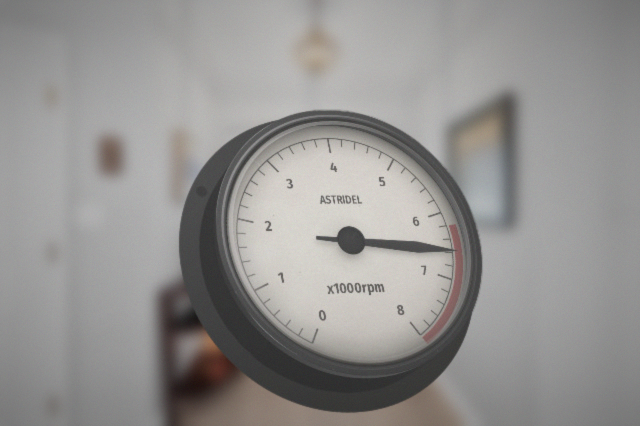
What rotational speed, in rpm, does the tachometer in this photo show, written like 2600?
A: 6600
